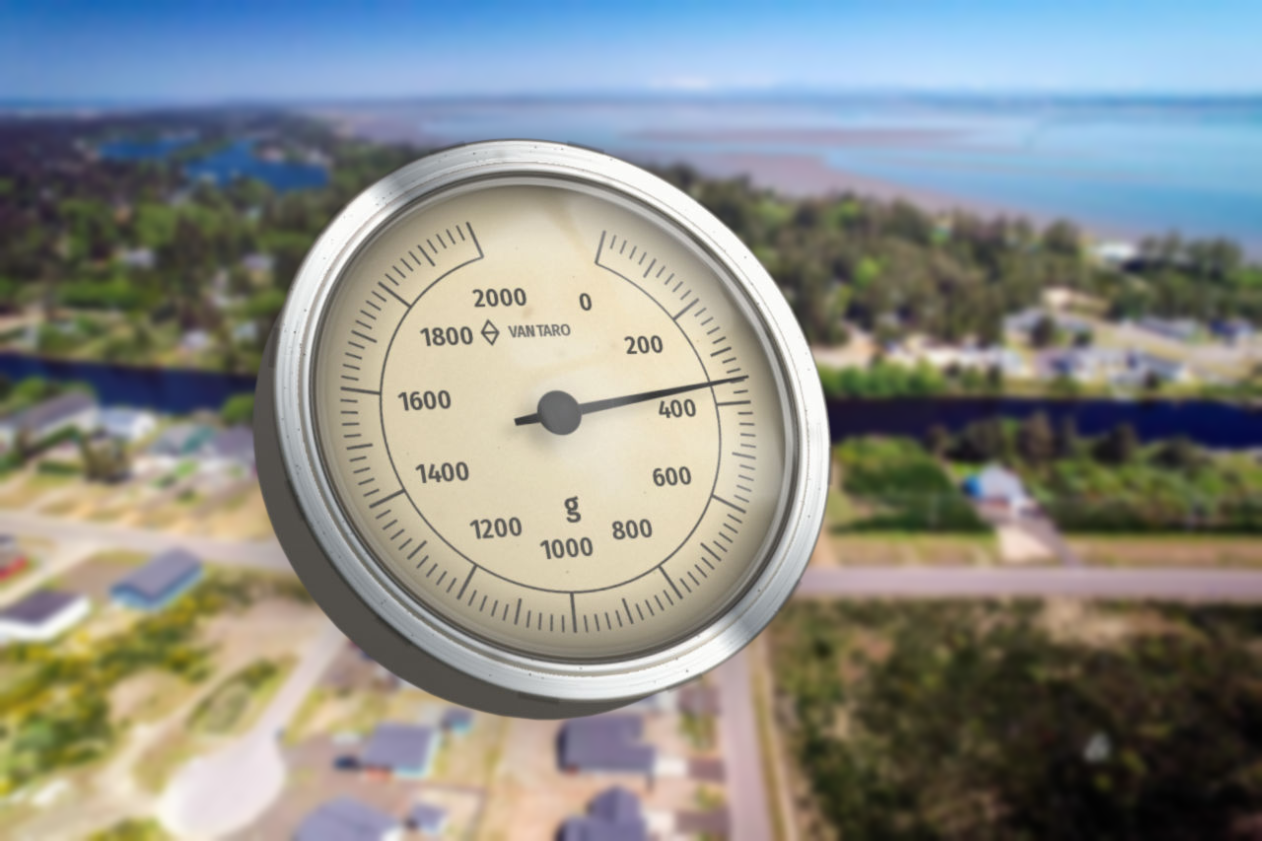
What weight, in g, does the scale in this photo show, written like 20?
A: 360
